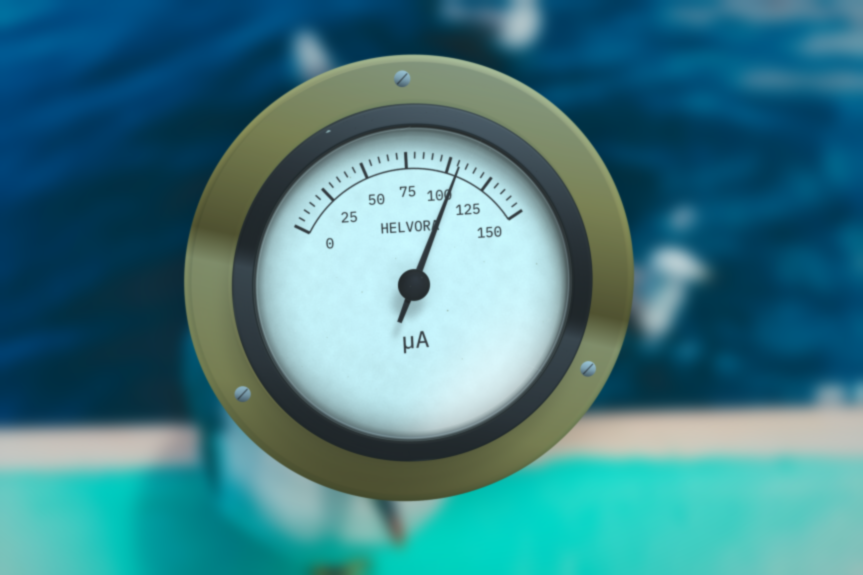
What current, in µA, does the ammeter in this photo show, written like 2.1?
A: 105
